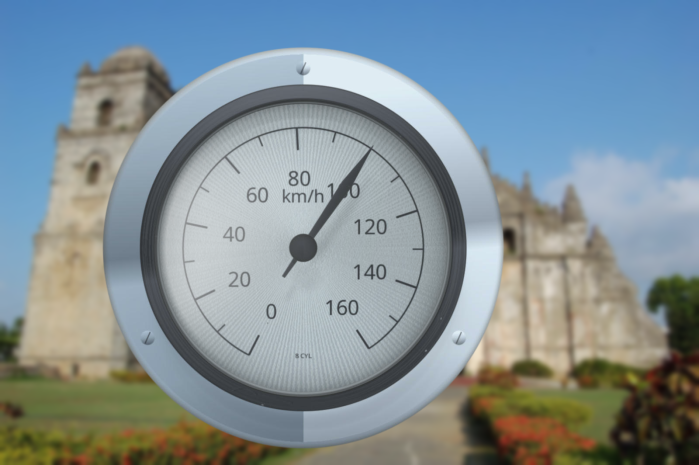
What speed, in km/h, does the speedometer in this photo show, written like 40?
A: 100
